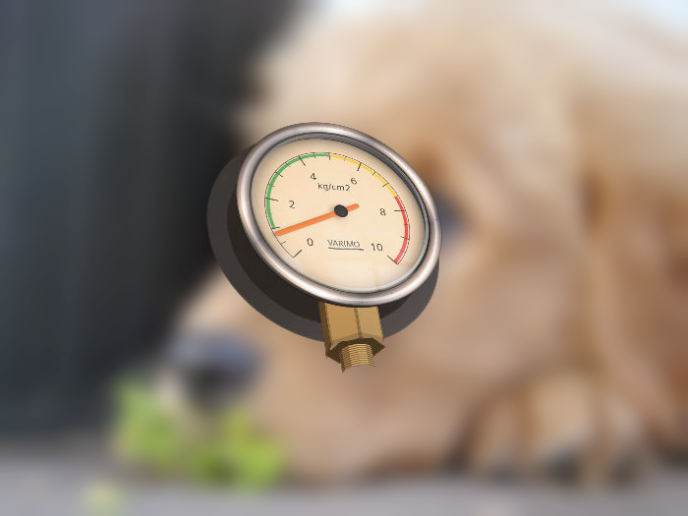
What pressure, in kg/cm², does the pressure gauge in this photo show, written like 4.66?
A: 0.75
